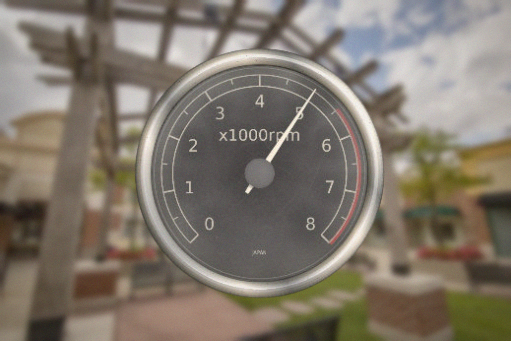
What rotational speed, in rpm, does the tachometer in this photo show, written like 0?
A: 5000
